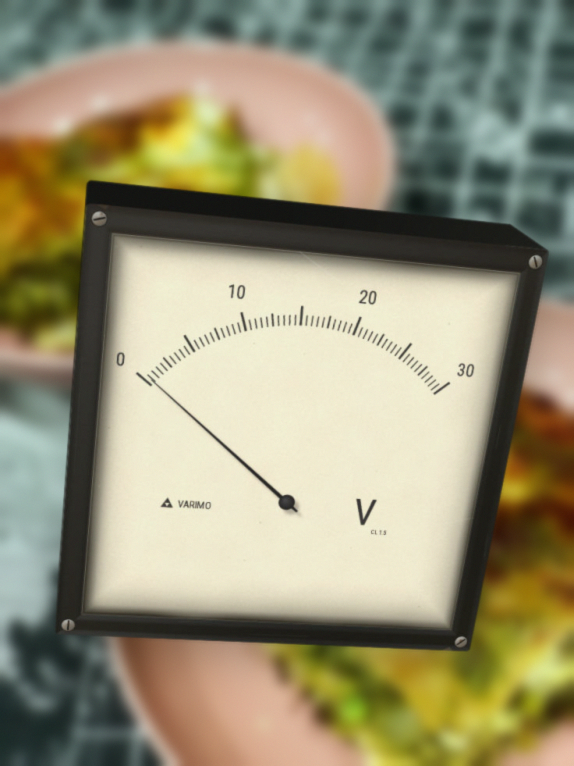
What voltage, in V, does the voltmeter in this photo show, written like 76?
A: 0.5
